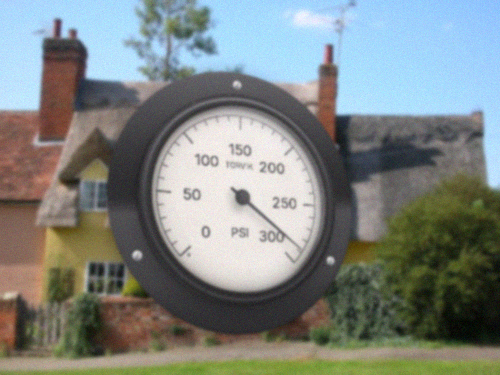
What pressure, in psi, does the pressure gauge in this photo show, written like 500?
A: 290
